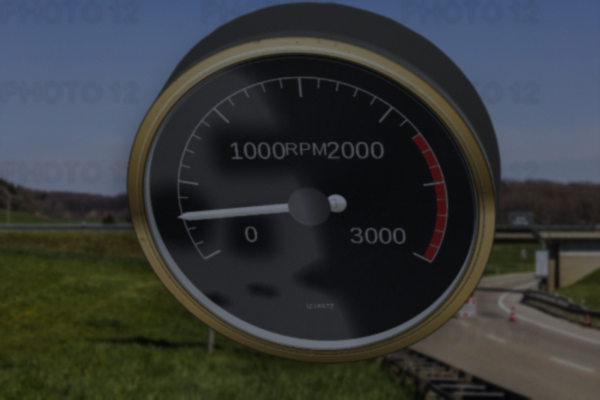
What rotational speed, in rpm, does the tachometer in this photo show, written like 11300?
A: 300
